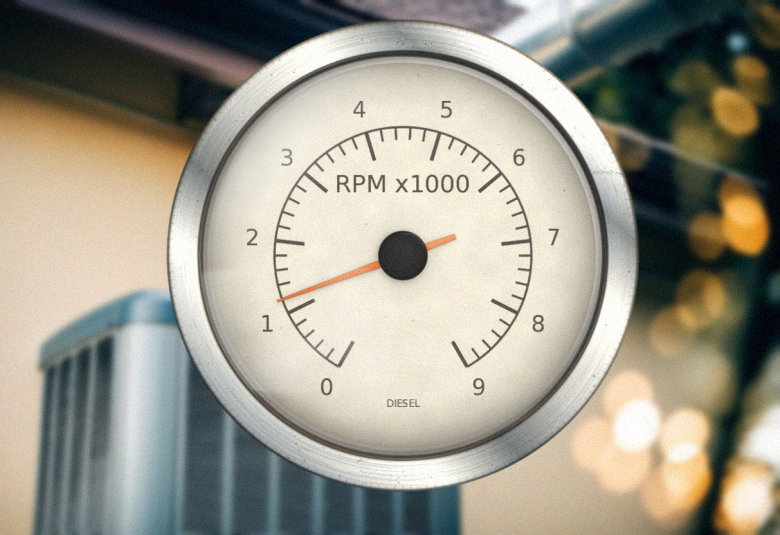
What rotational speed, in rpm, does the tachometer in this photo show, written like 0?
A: 1200
